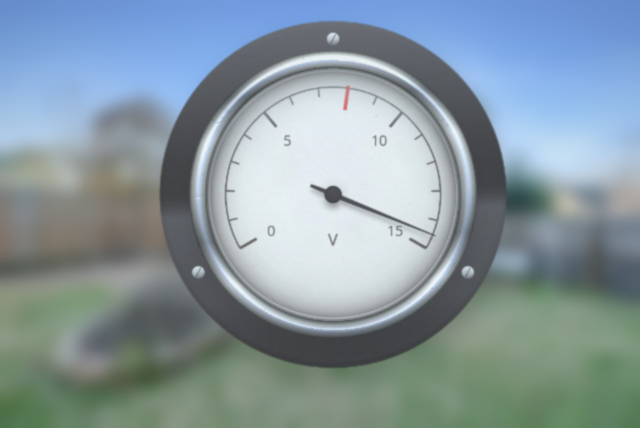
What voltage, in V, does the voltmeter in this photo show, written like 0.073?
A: 14.5
